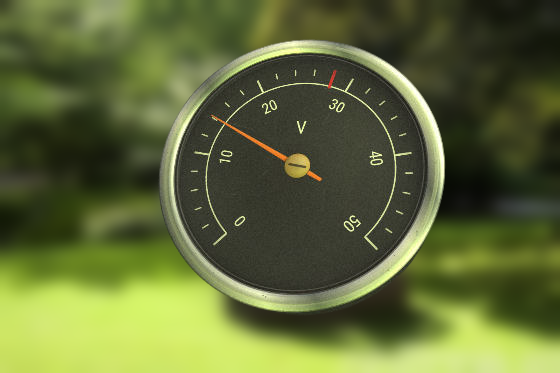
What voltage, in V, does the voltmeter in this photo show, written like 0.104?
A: 14
